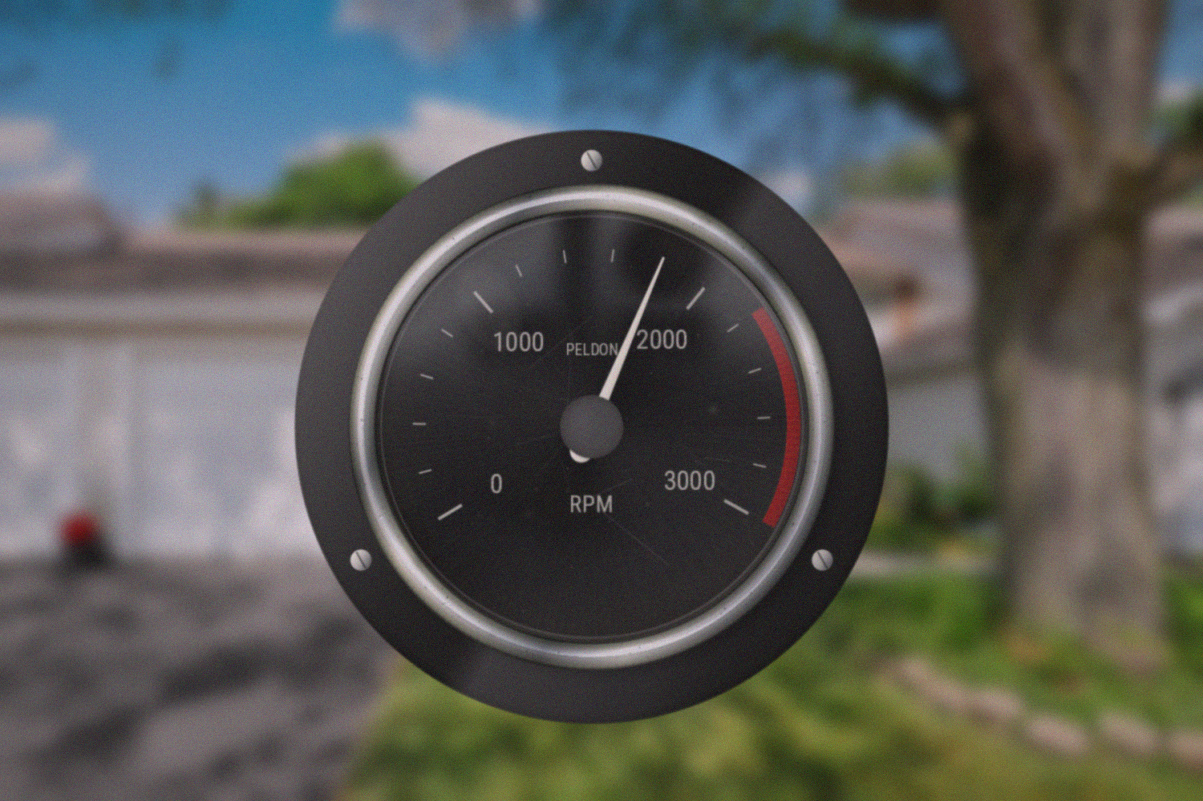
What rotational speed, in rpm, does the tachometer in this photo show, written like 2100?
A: 1800
